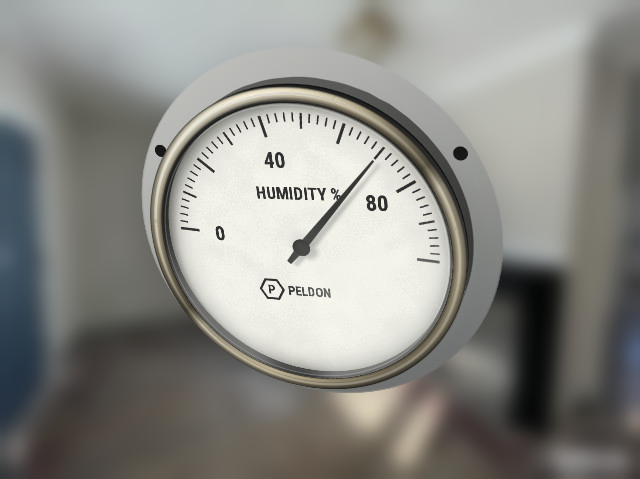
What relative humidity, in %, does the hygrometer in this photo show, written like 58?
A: 70
